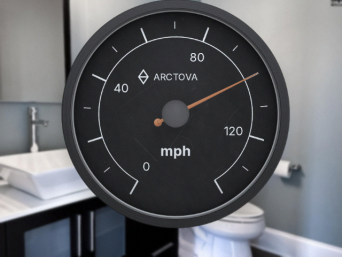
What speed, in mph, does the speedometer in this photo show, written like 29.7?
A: 100
